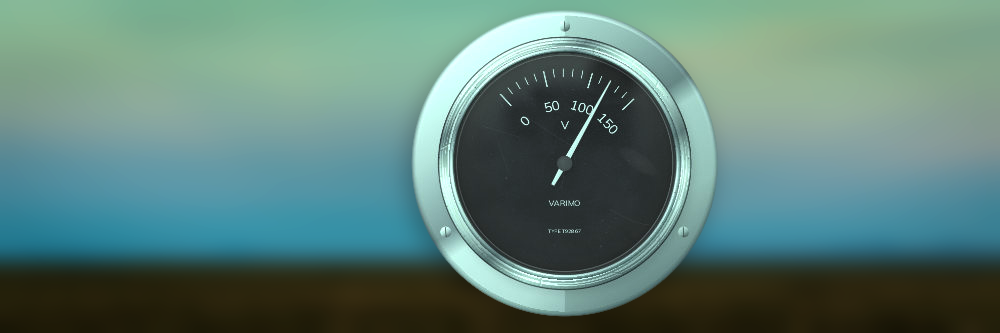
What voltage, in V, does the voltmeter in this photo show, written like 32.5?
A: 120
